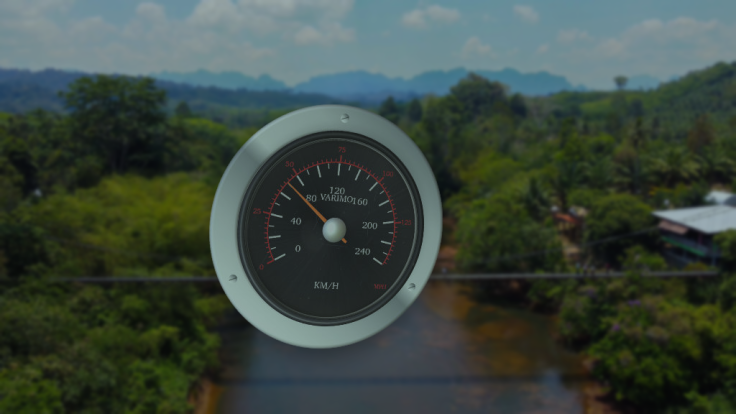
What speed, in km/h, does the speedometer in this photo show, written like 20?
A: 70
